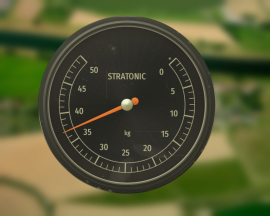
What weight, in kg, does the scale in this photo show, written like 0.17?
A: 37
